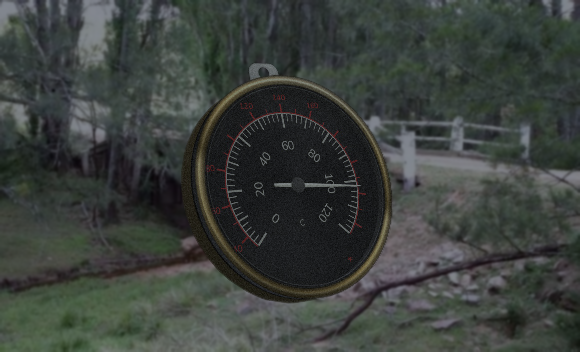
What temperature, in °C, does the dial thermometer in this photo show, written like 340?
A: 102
